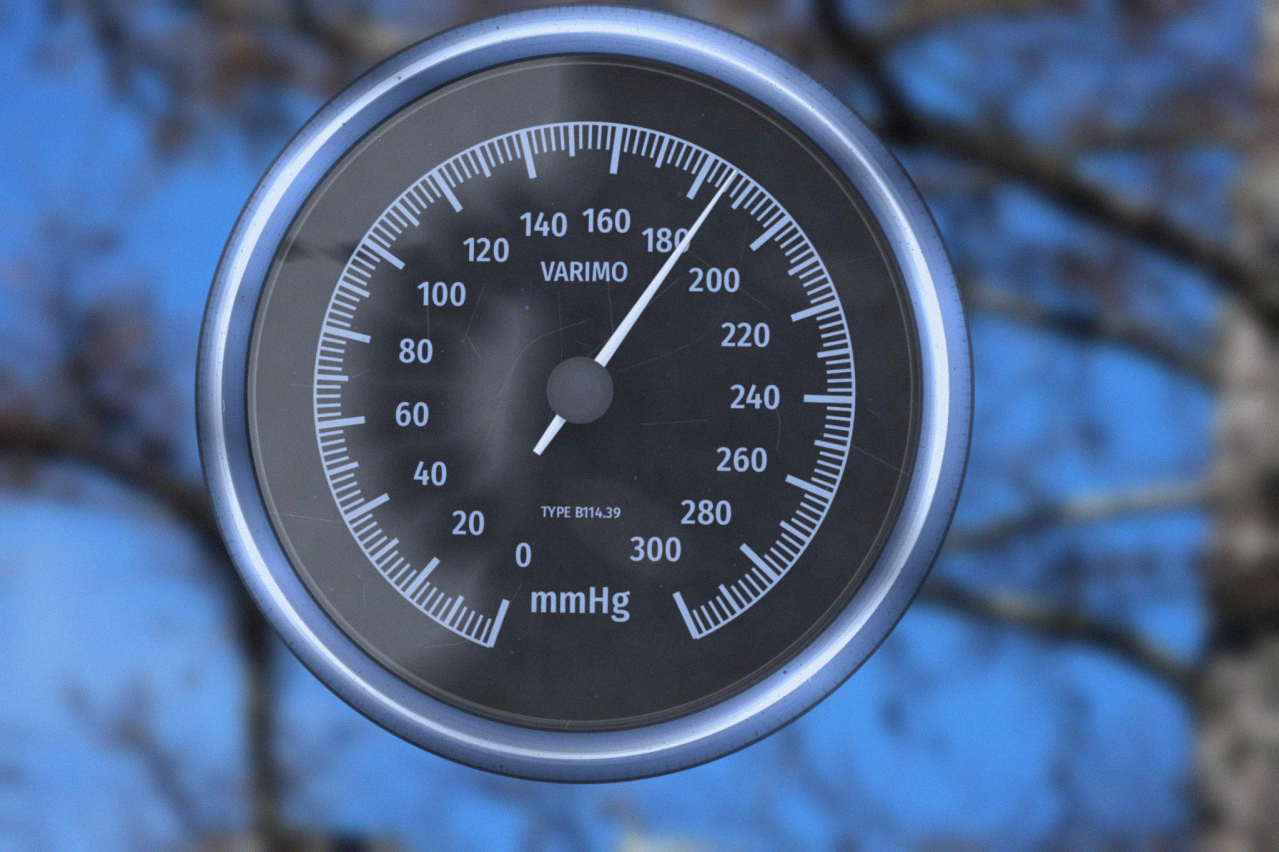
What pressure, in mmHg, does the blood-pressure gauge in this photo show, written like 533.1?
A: 186
